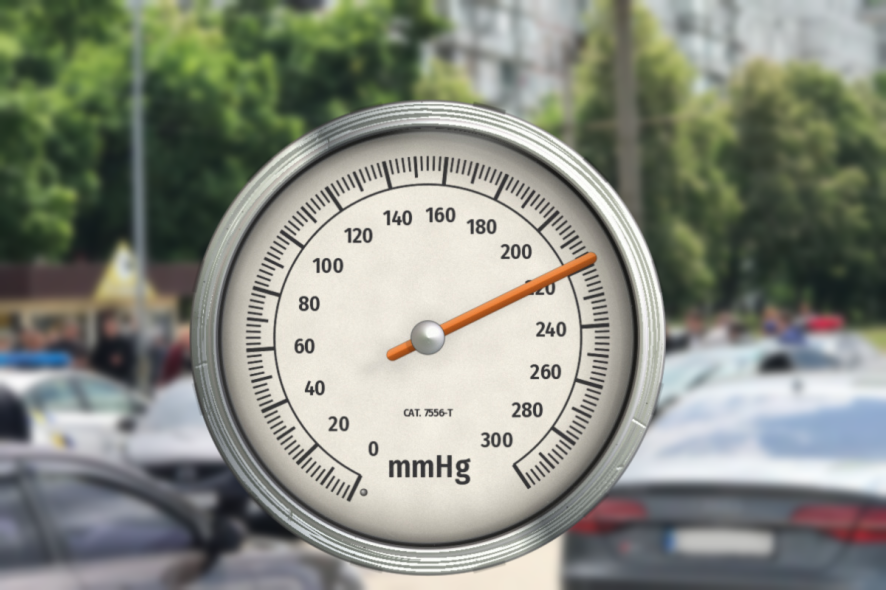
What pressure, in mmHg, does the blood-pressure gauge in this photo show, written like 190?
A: 218
